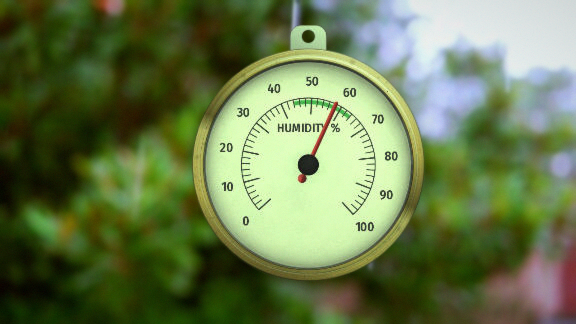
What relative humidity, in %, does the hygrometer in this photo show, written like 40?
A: 58
